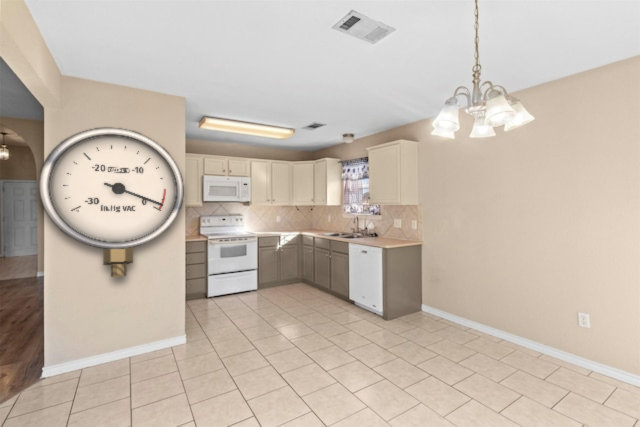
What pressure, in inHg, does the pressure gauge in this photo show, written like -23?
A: -1
